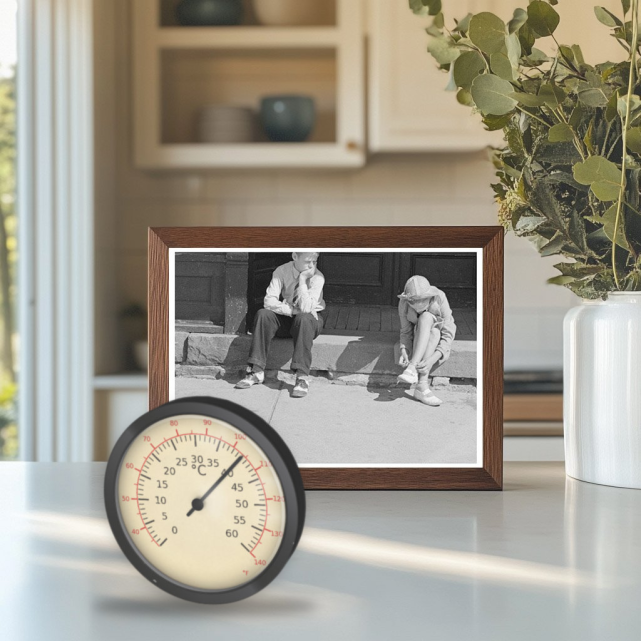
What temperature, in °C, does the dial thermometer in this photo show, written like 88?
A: 40
